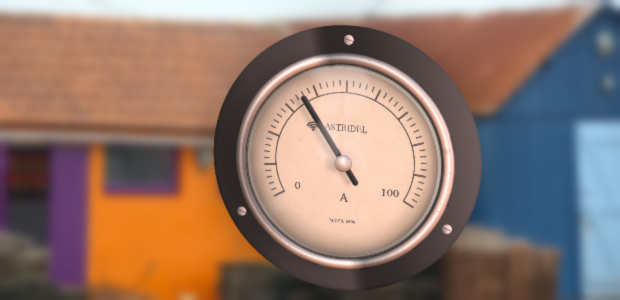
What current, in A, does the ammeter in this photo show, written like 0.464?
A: 36
